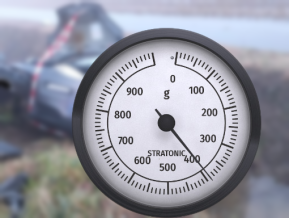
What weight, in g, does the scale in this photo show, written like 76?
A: 390
